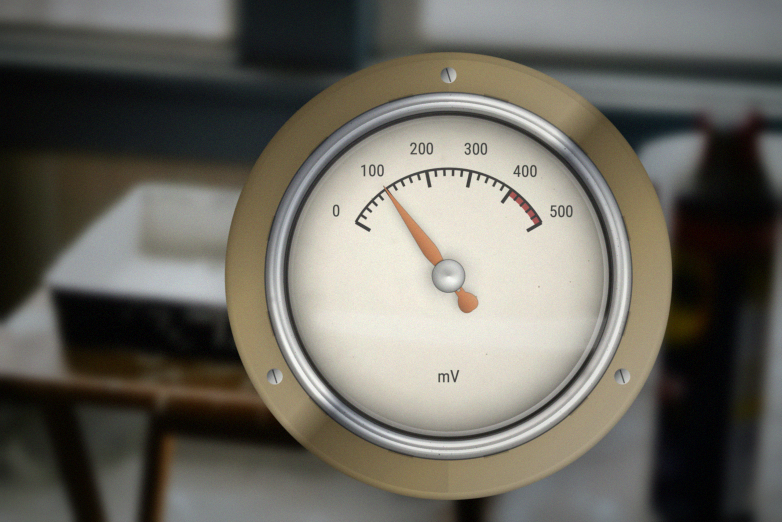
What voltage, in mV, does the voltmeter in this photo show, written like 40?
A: 100
